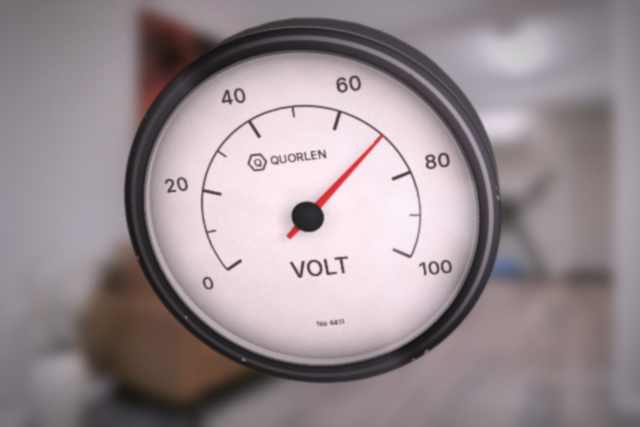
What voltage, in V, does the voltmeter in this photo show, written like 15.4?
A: 70
